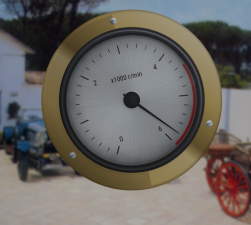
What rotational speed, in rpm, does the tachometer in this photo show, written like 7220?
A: 5800
